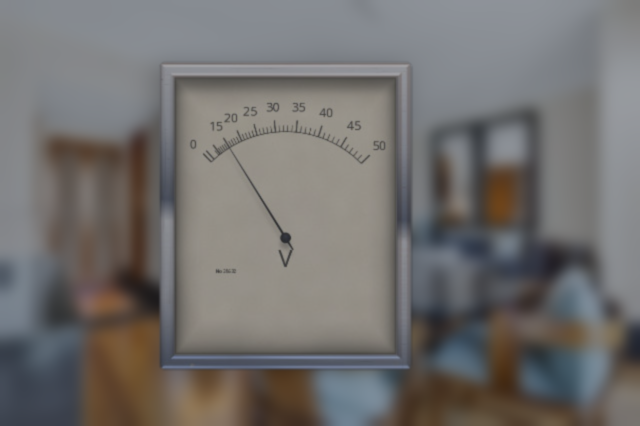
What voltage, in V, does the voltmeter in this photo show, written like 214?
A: 15
